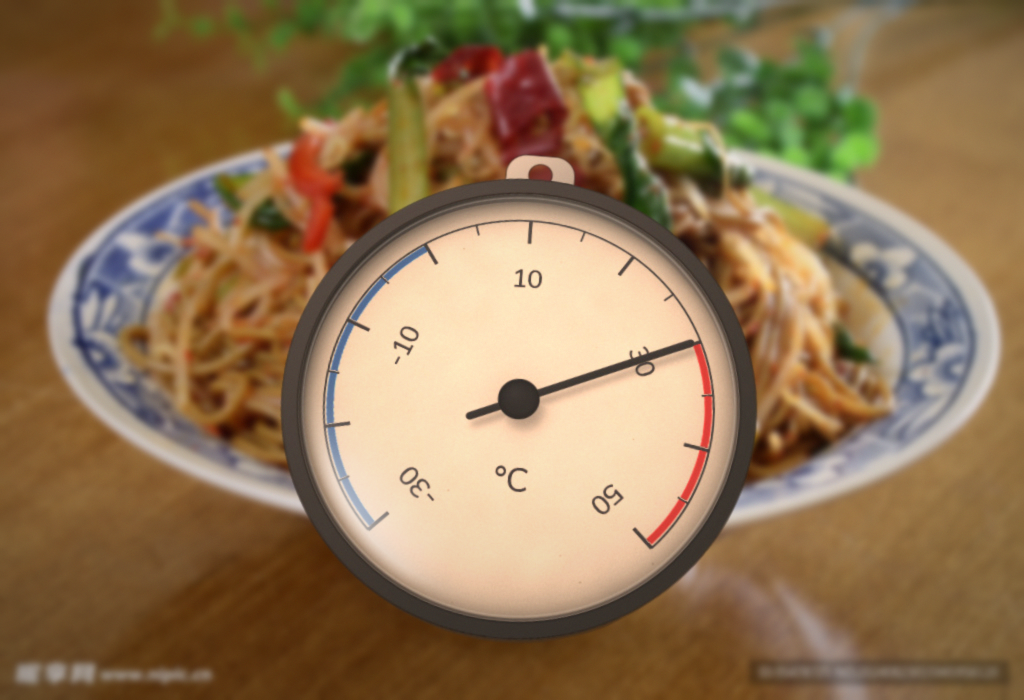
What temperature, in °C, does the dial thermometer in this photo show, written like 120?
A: 30
